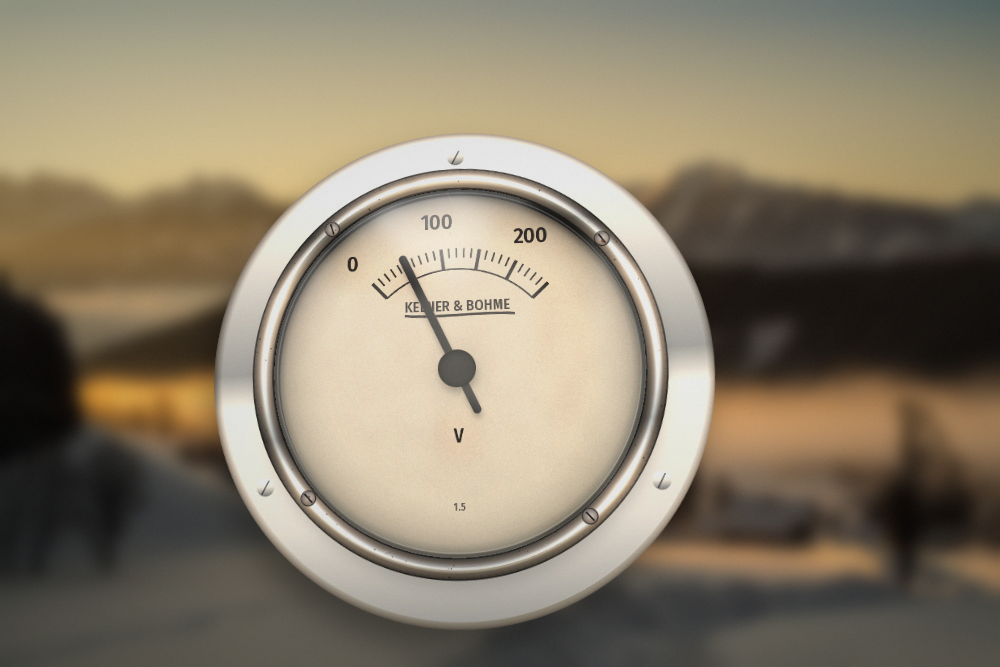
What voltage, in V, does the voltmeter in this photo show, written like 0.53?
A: 50
